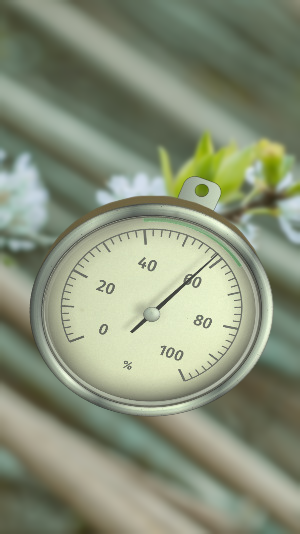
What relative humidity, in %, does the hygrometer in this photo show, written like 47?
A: 58
